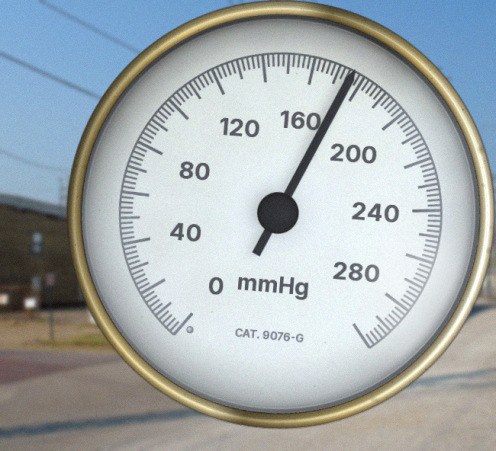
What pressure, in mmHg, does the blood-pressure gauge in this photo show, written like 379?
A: 176
